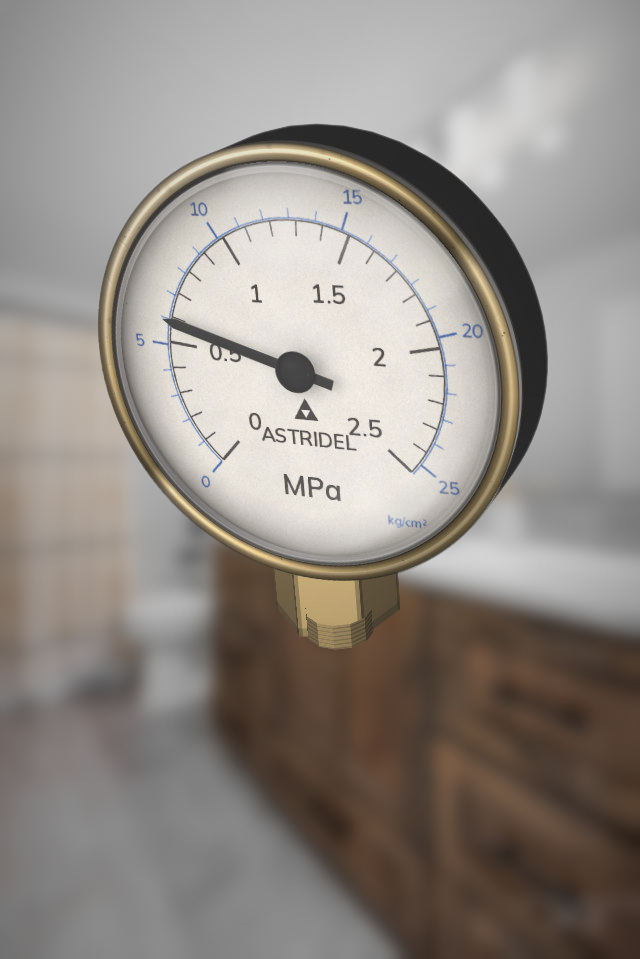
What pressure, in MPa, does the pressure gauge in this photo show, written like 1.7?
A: 0.6
